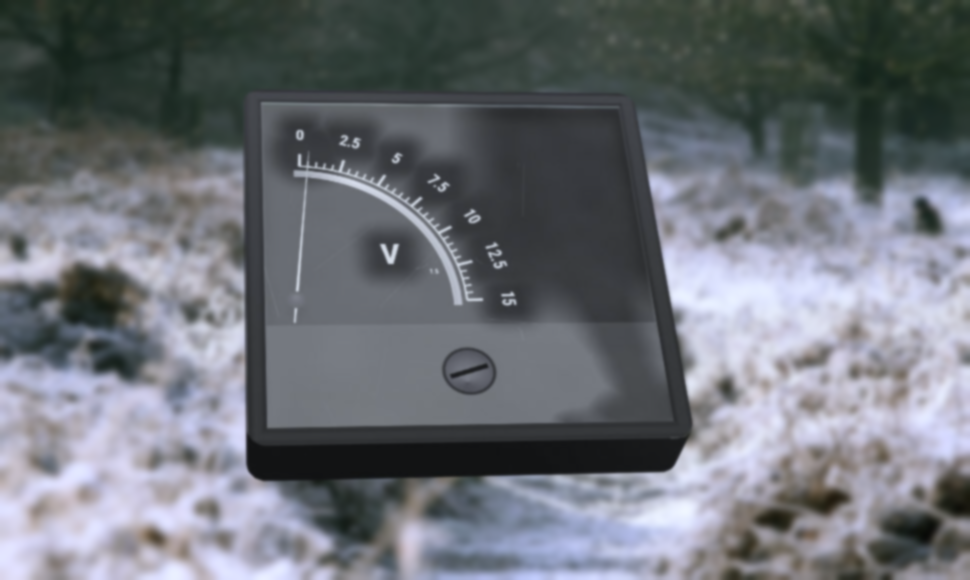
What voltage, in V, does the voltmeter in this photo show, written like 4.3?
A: 0.5
